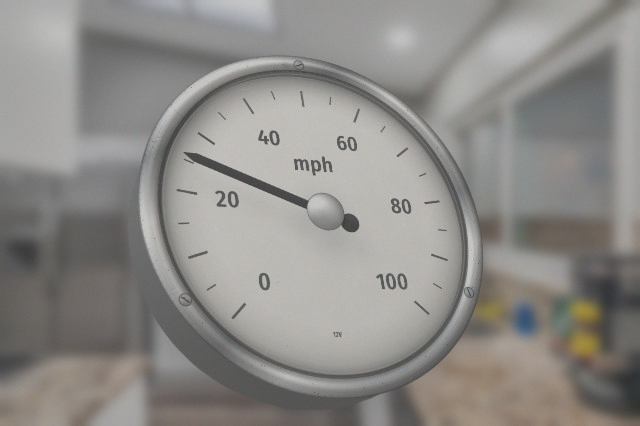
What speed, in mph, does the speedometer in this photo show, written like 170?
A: 25
